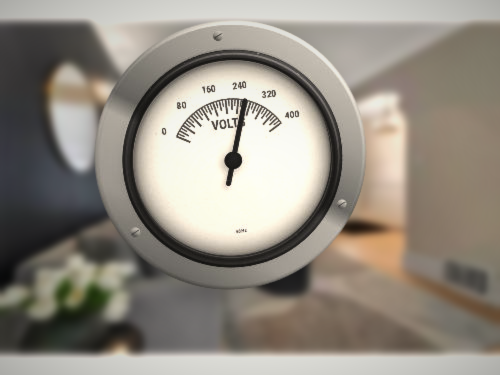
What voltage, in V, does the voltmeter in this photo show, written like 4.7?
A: 260
